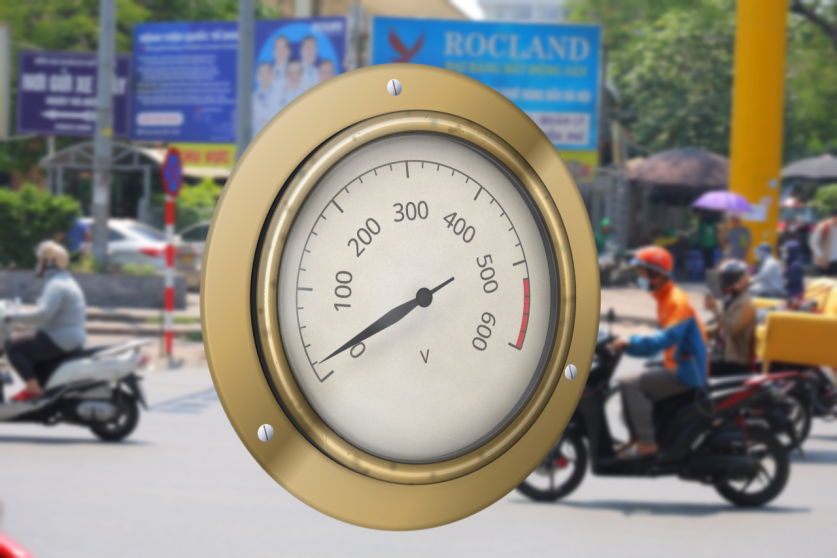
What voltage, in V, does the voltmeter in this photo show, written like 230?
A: 20
